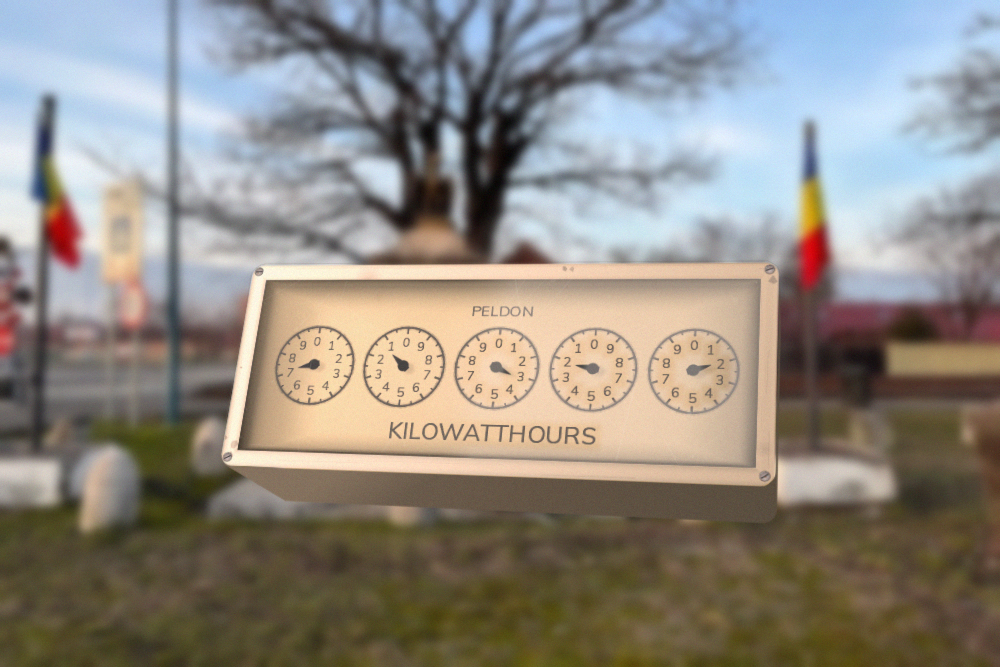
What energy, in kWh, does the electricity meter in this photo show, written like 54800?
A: 71322
